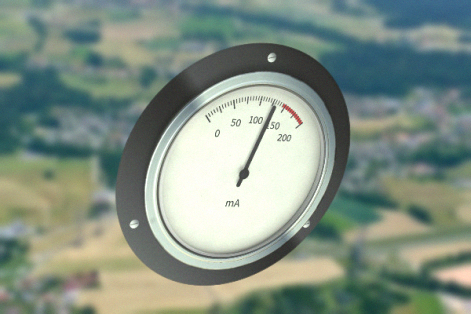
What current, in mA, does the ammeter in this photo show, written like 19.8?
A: 125
